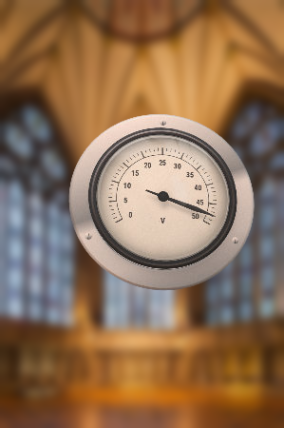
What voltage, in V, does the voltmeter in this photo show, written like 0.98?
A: 48
